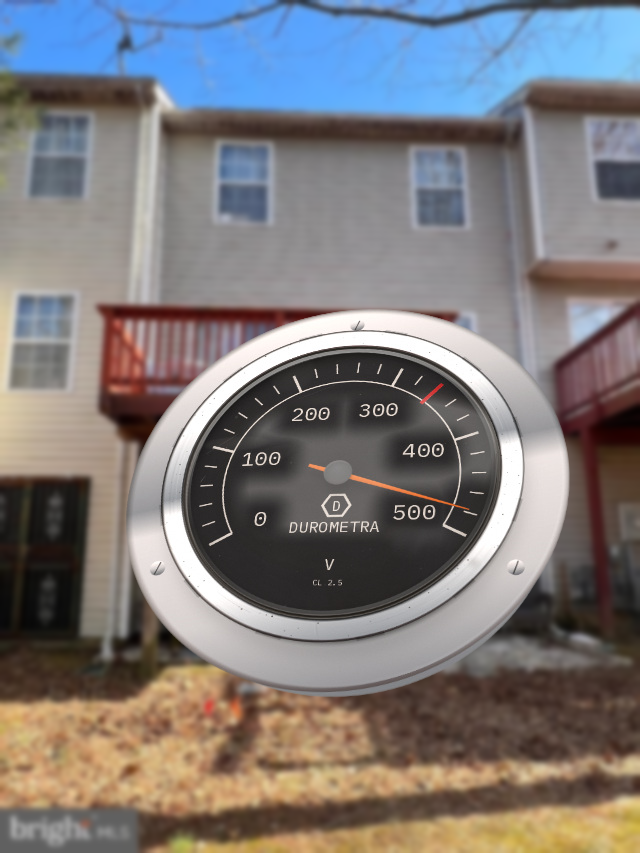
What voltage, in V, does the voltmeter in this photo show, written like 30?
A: 480
